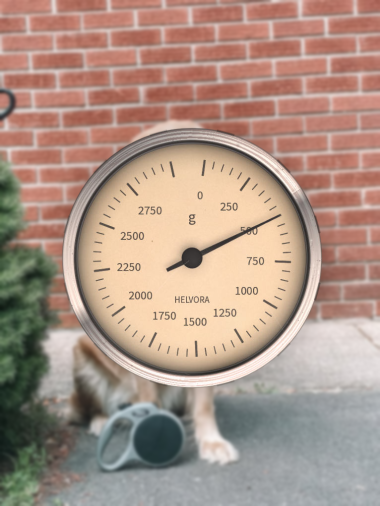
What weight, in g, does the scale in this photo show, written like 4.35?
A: 500
